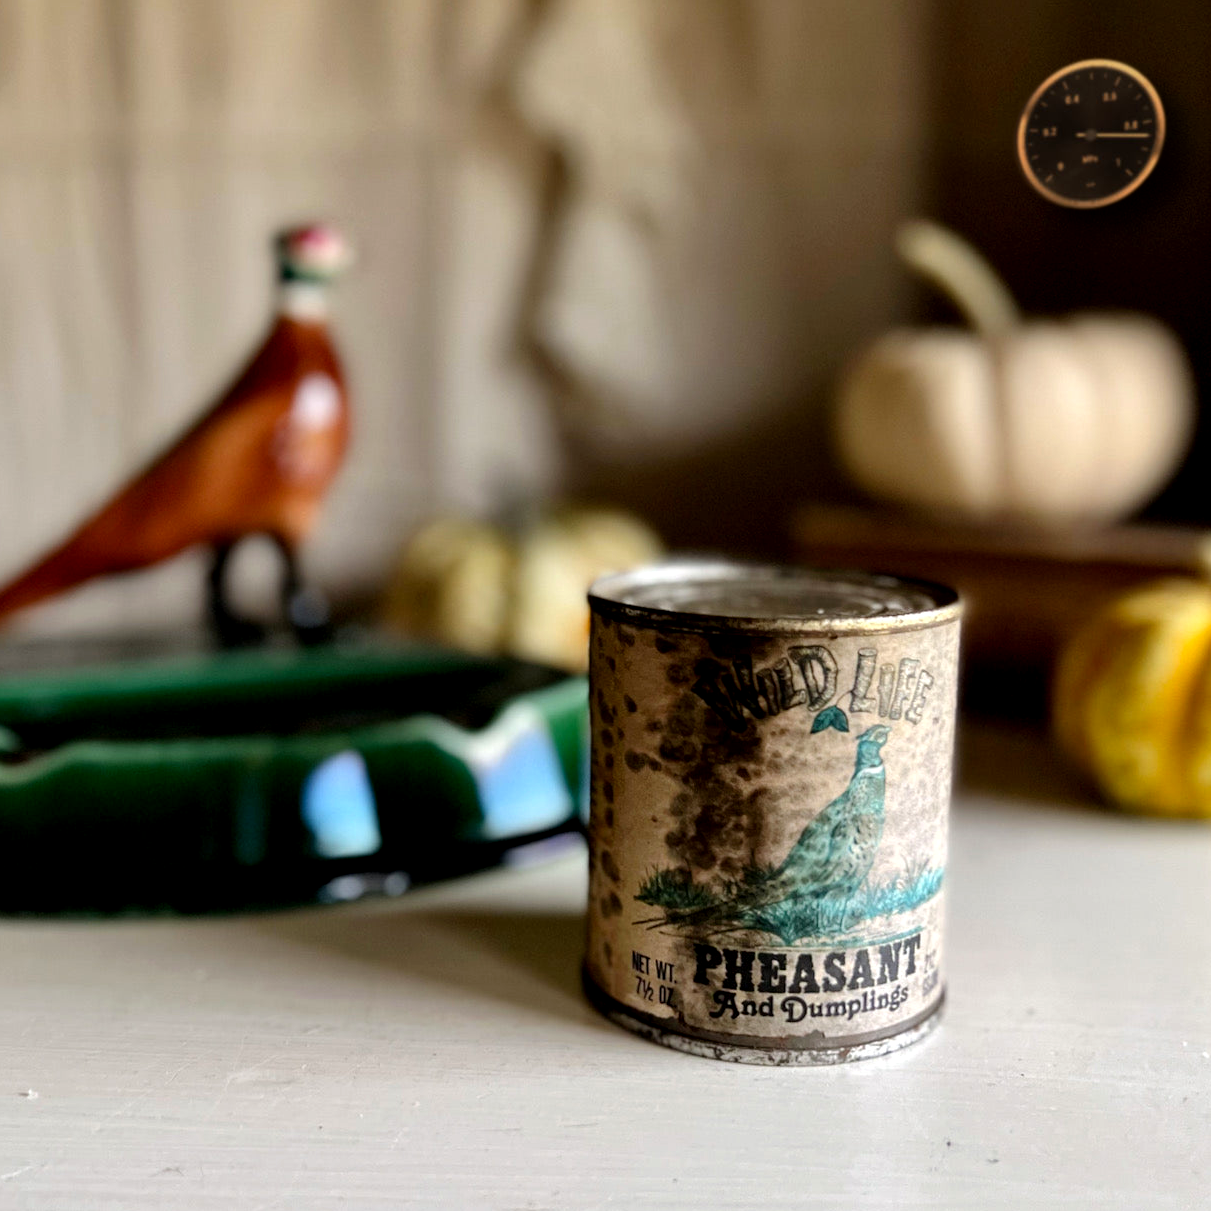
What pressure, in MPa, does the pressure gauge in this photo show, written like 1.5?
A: 0.85
